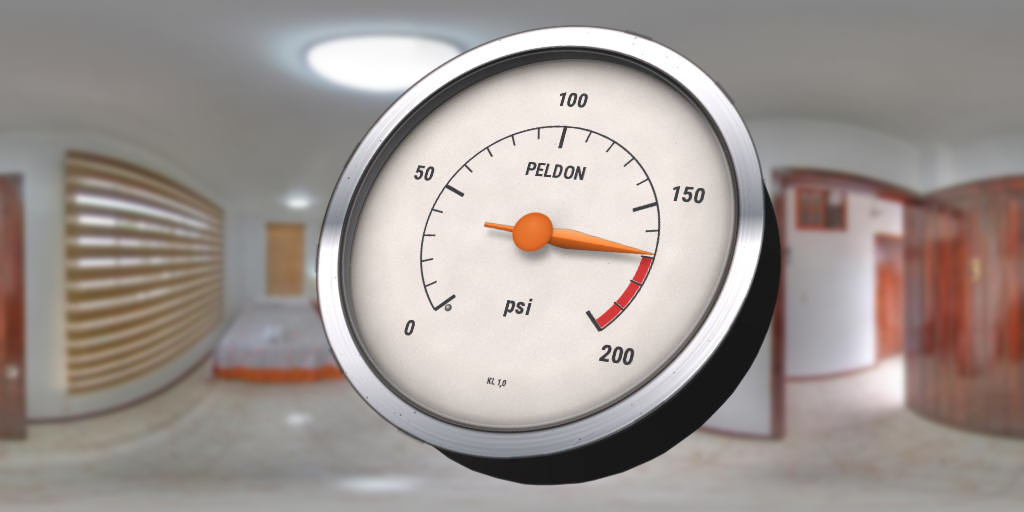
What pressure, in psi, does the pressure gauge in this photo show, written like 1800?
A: 170
